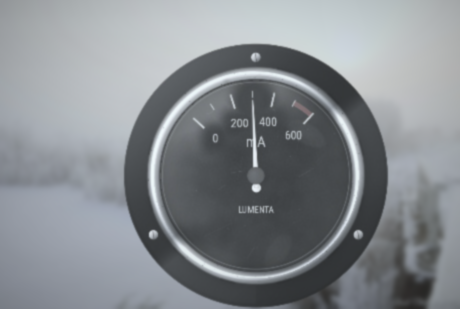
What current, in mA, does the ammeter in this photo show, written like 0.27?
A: 300
